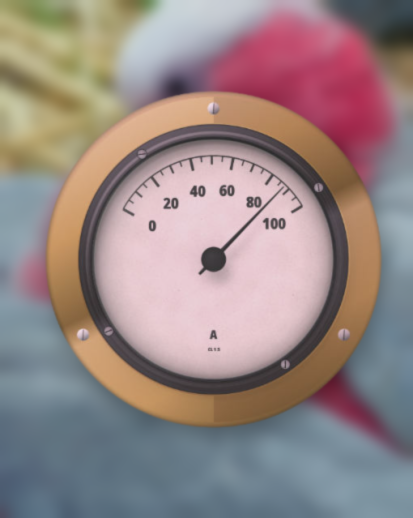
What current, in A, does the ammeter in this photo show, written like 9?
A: 87.5
